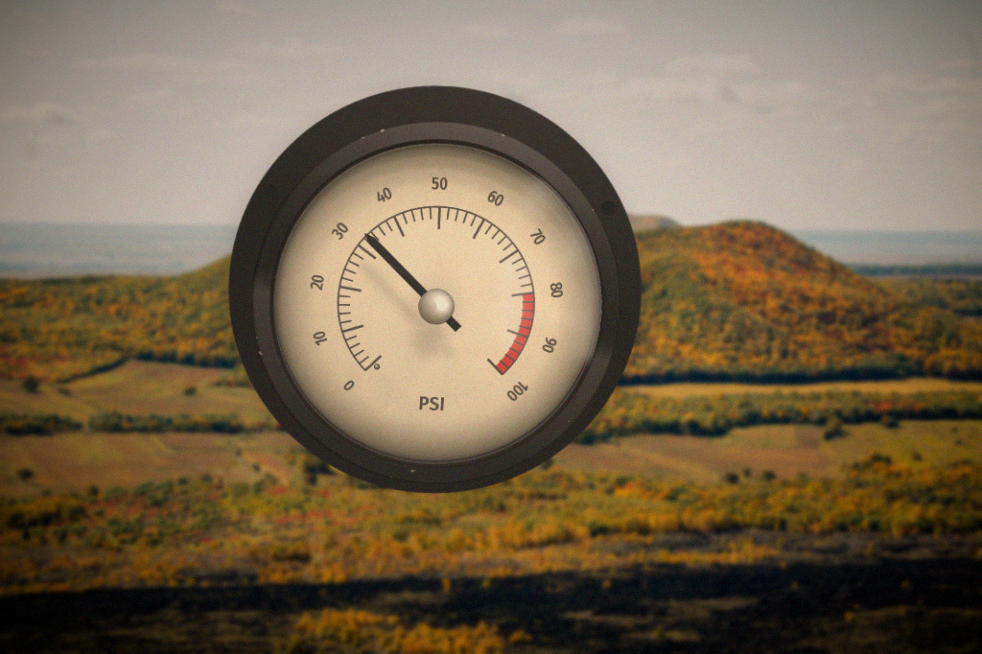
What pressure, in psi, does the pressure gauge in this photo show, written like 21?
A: 33
